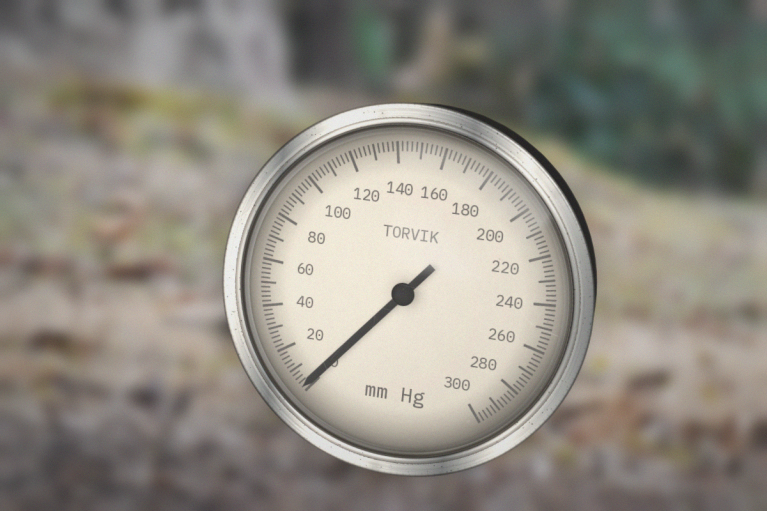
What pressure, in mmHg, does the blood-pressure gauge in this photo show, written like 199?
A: 2
